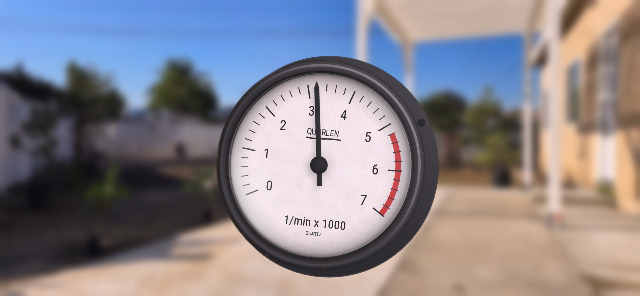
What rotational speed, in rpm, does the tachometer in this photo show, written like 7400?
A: 3200
